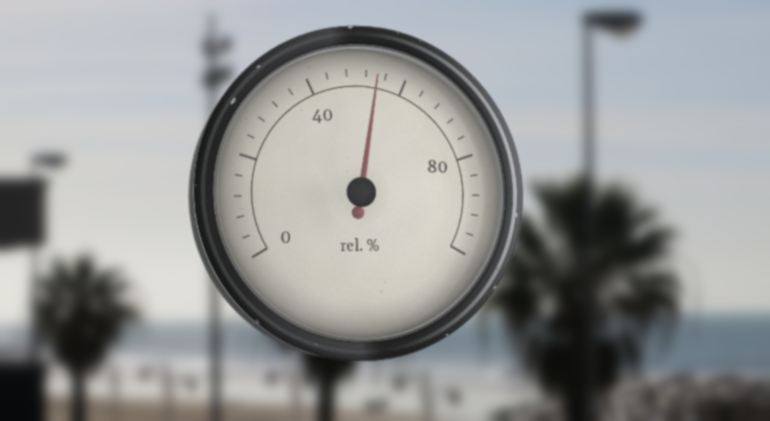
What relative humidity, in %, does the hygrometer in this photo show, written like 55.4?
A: 54
